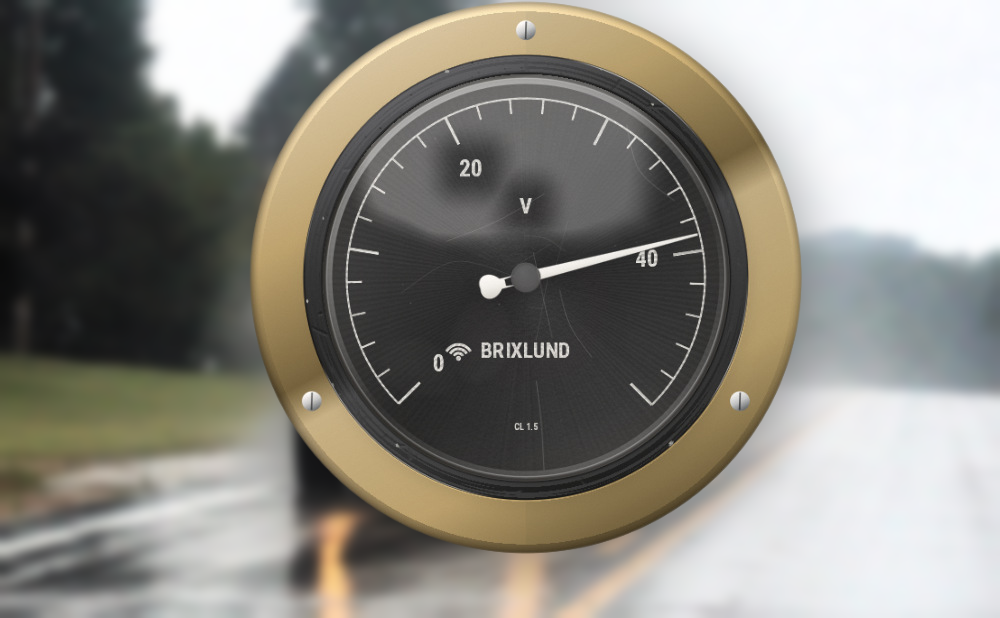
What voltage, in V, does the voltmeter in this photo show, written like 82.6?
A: 39
